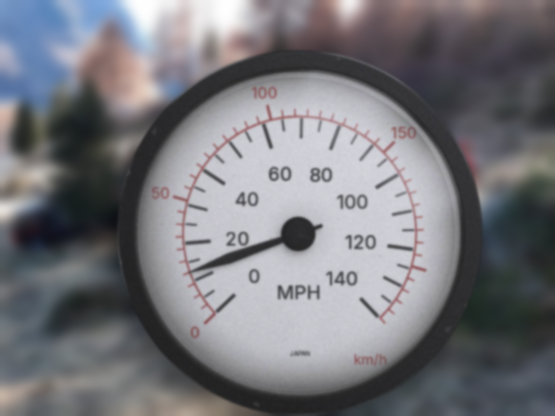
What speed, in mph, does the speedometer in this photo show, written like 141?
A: 12.5
